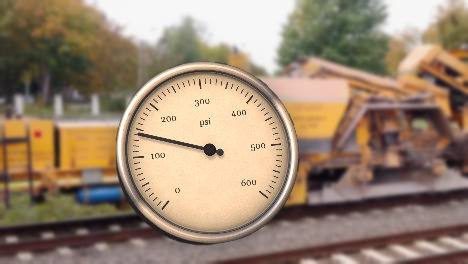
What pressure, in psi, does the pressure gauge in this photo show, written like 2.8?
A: 140
